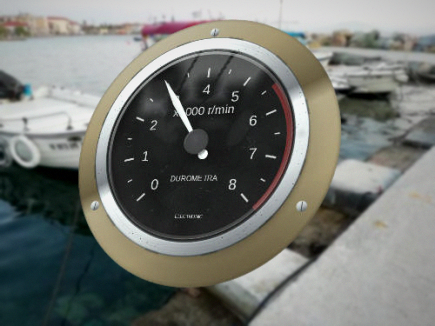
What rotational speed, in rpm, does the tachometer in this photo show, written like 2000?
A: 3000
